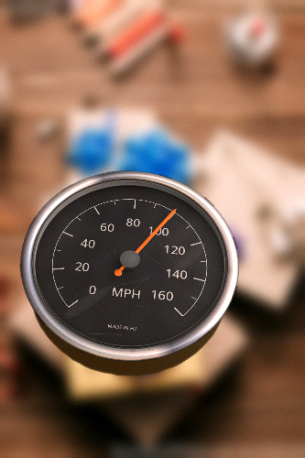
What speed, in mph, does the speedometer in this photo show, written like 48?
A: 100
